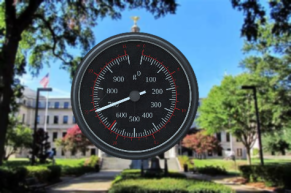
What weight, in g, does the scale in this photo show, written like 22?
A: 700
